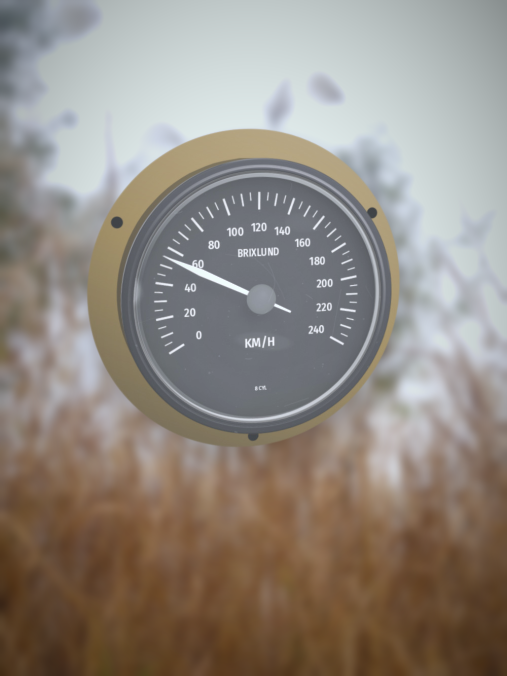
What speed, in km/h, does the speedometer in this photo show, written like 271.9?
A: 55
